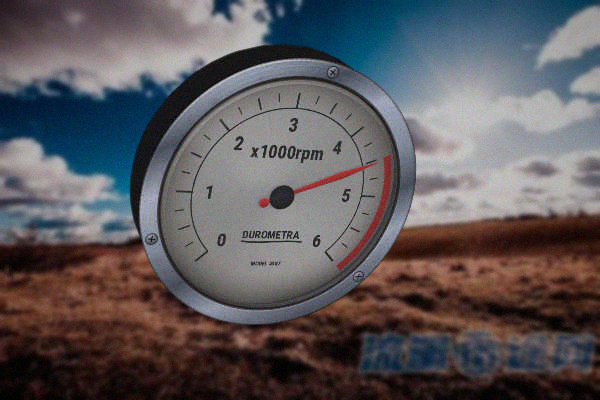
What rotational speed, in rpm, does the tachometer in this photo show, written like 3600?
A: 4500
